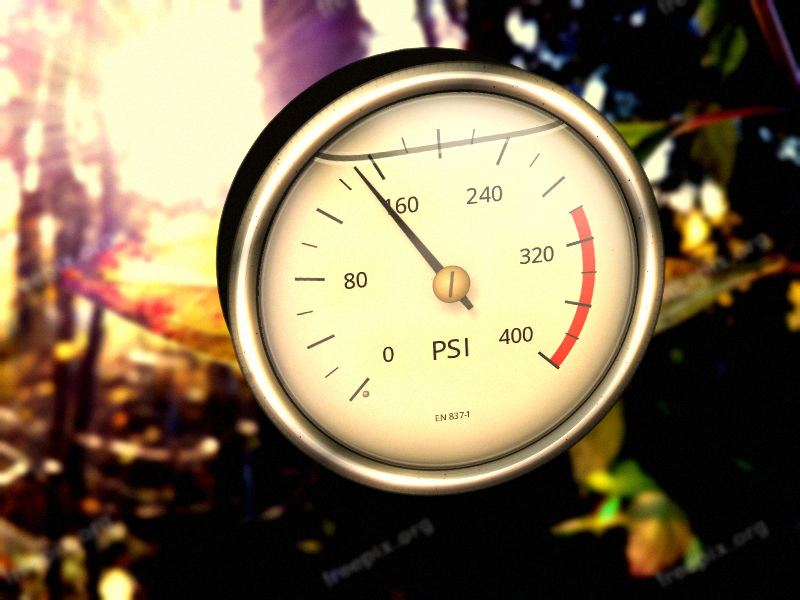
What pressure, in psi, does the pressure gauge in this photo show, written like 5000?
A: 150
